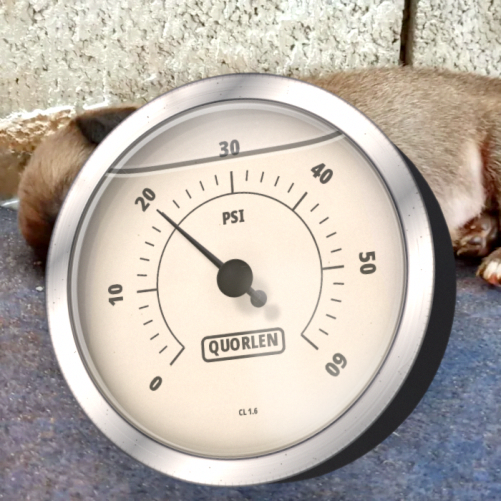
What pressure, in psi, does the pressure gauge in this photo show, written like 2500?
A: 20
